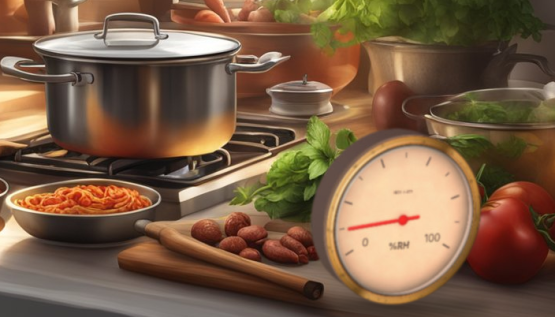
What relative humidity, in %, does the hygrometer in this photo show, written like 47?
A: 10
